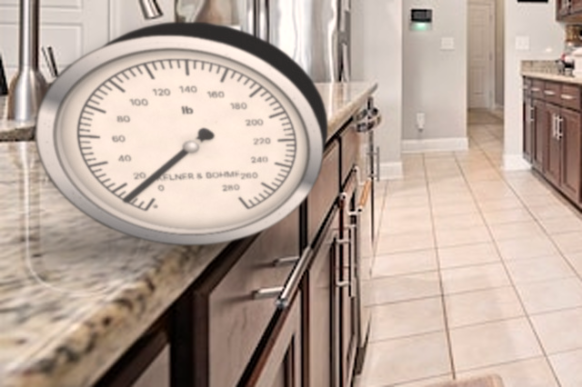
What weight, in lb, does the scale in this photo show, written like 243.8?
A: 12
